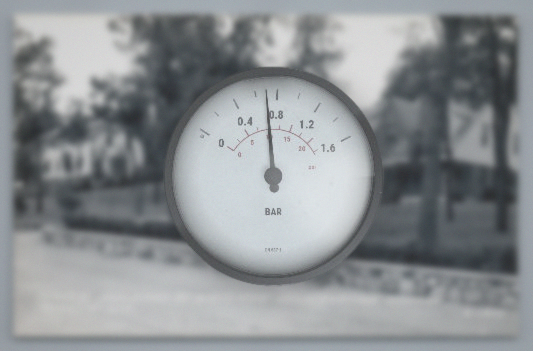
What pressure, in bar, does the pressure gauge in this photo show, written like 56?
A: 0.7
